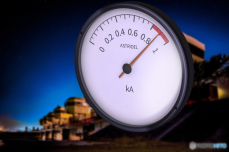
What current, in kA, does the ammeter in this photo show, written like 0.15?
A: 0.9
